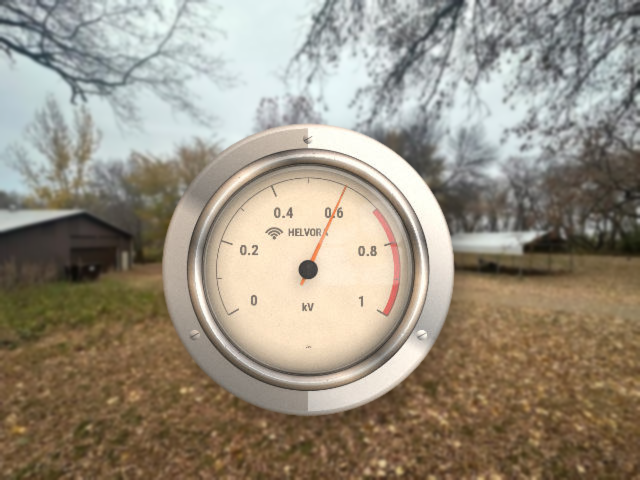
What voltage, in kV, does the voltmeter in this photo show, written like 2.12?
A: 0.6
